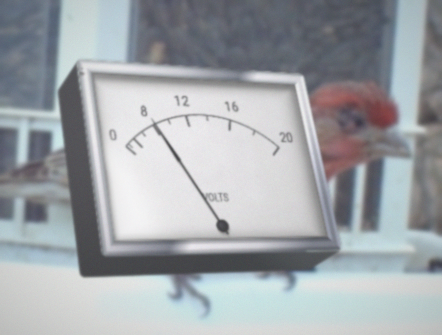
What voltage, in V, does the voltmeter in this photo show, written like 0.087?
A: 8
